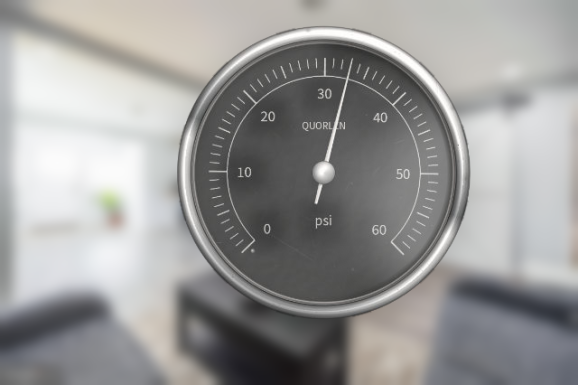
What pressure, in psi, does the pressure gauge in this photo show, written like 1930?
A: 33
